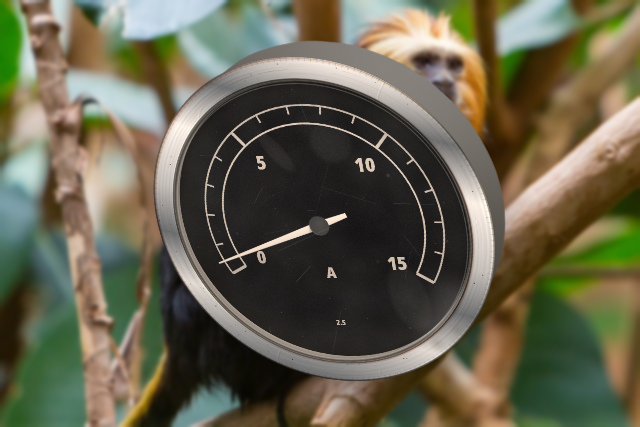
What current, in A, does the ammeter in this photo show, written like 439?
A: 0.5
